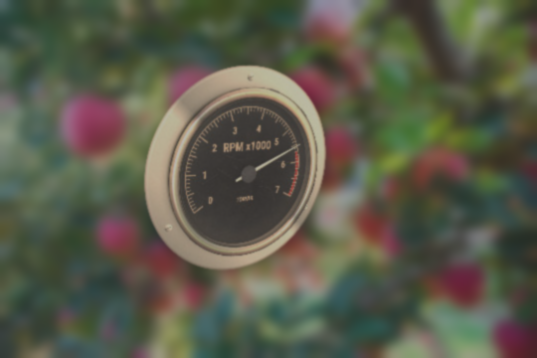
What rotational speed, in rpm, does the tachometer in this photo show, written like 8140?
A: 5500
